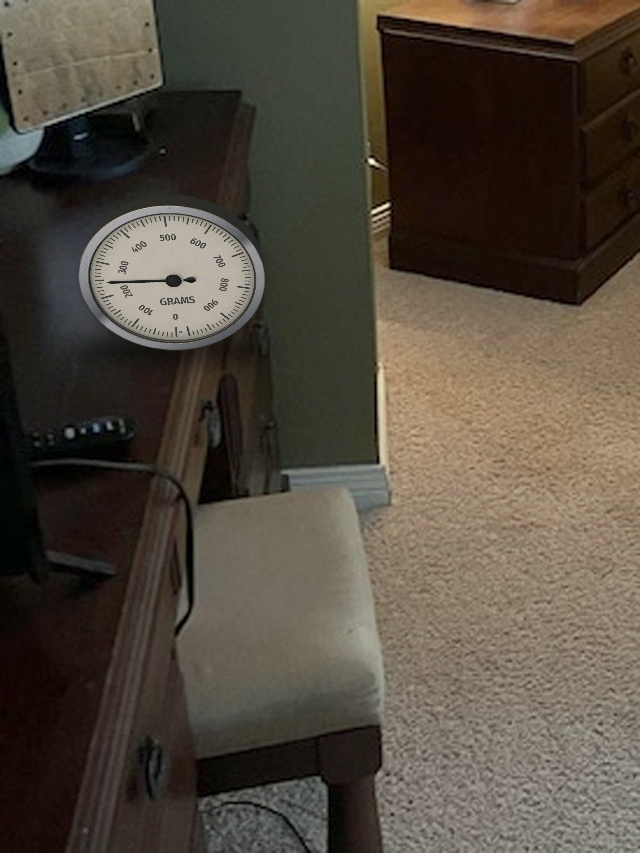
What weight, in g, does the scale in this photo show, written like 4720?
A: 250
